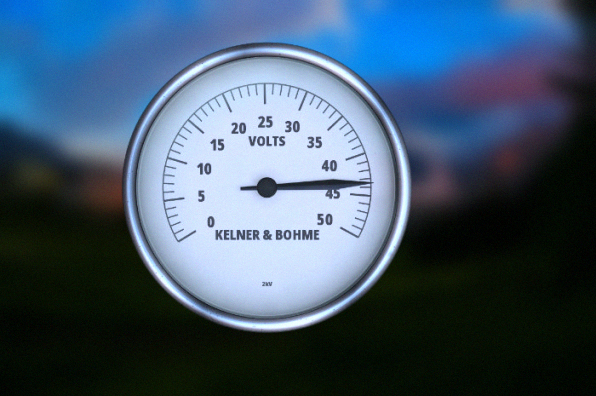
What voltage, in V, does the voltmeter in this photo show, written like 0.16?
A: 43.5
